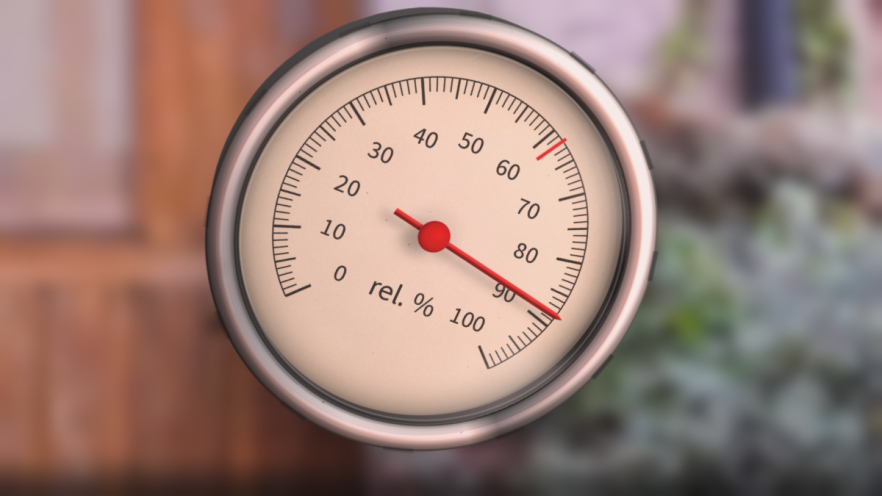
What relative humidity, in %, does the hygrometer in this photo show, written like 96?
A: 88
